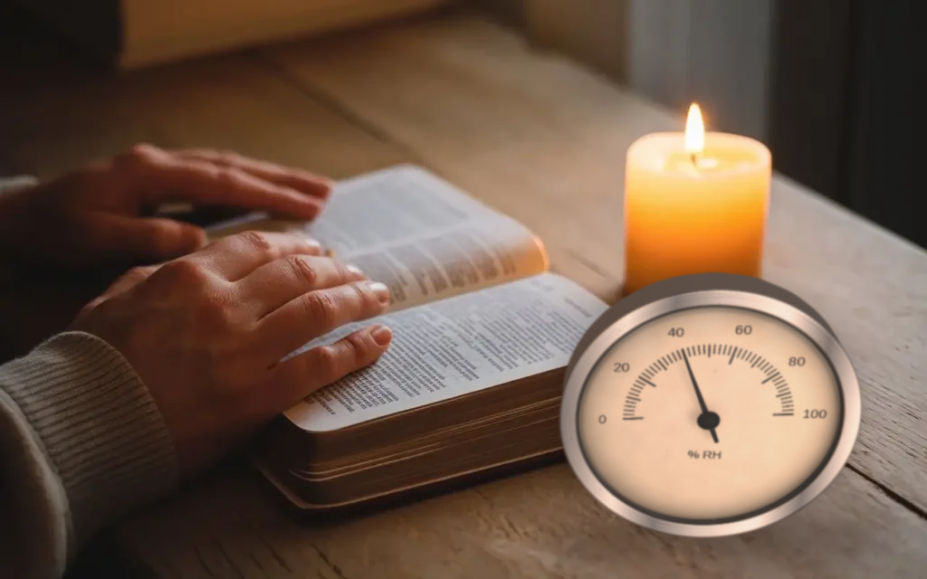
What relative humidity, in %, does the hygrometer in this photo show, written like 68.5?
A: 40
